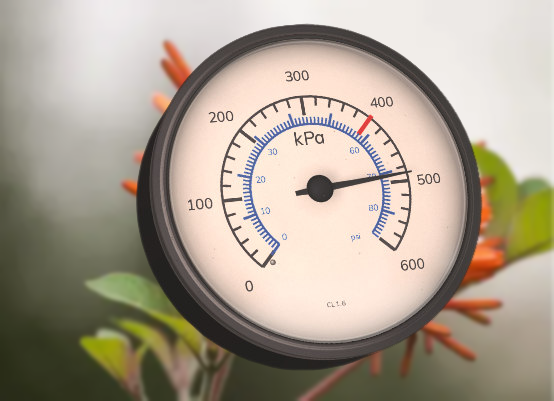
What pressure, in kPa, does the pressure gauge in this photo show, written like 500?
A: 490
